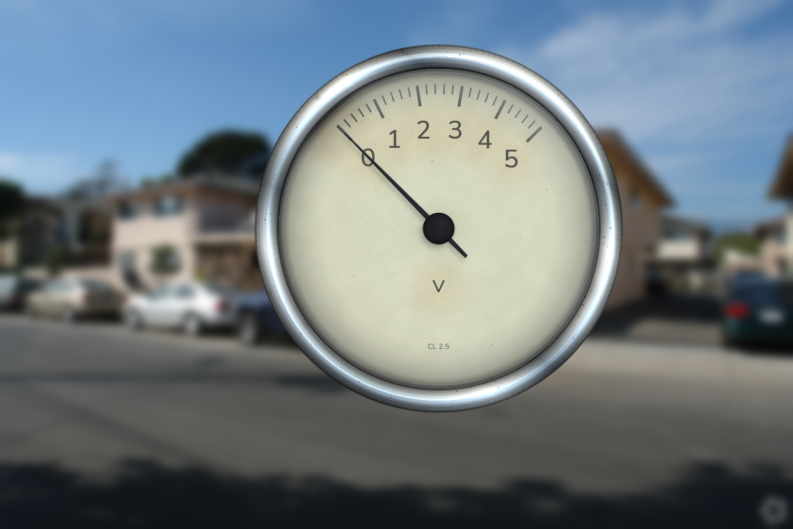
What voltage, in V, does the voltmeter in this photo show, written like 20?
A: 0
